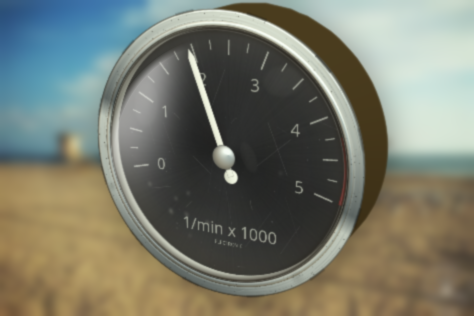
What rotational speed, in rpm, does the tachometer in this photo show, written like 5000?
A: 2000
